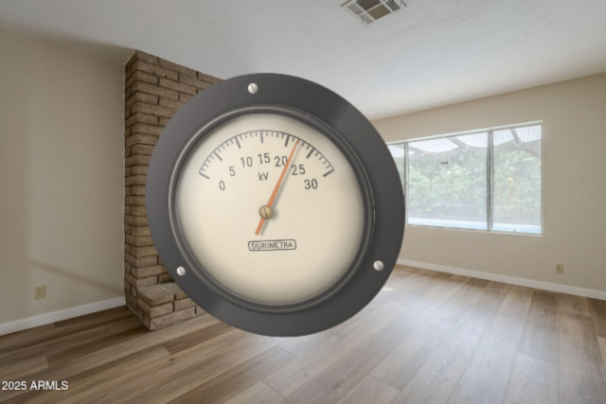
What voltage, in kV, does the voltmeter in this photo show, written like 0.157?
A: 22
